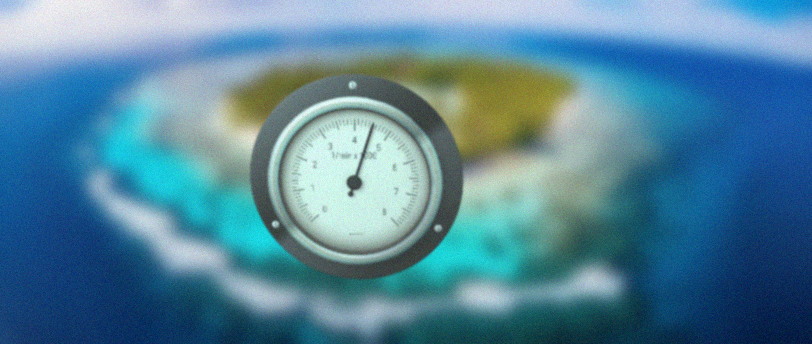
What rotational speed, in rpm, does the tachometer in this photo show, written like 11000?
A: 4500
